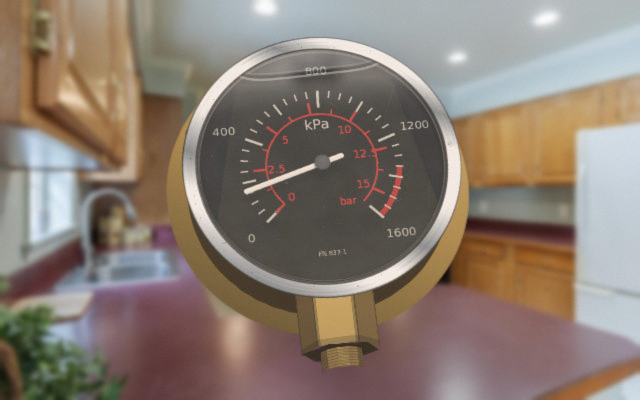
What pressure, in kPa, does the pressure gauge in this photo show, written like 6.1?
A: 150
